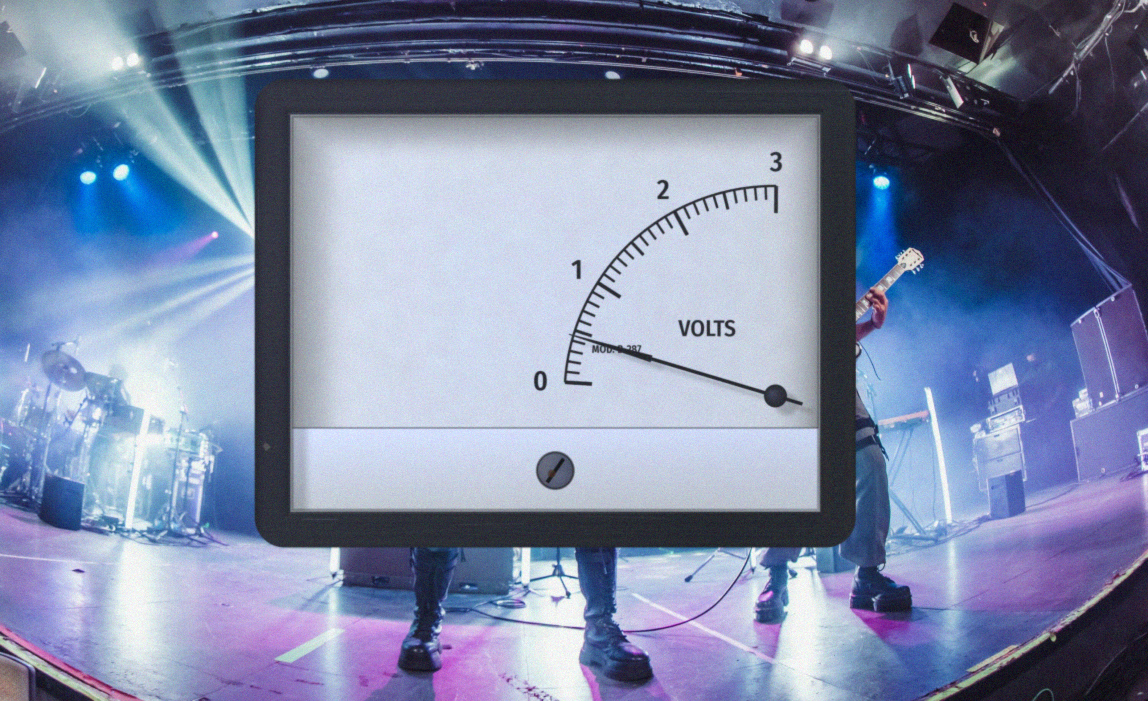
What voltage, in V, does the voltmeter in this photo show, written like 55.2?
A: 0.45
